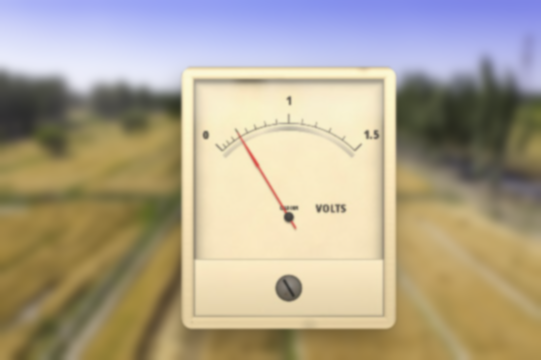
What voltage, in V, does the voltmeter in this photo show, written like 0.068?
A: 0.5
